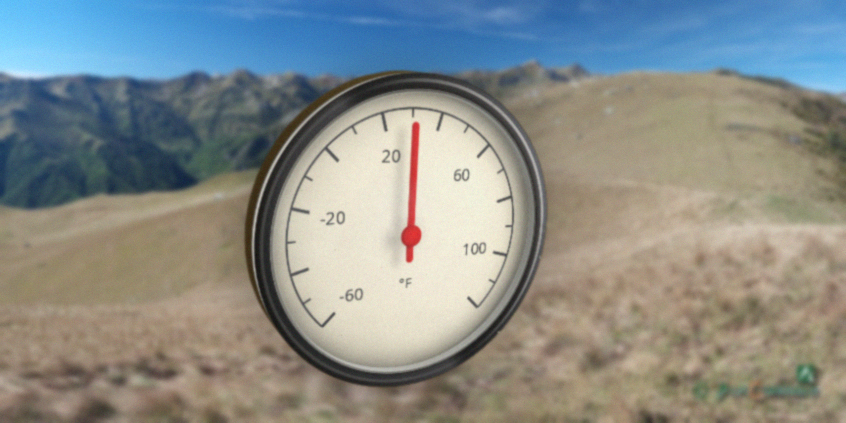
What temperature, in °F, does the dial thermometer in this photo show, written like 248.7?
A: 30
